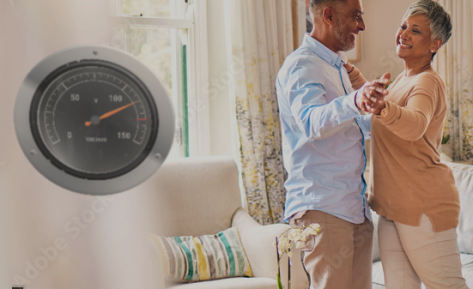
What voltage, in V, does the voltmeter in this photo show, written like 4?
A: 115
